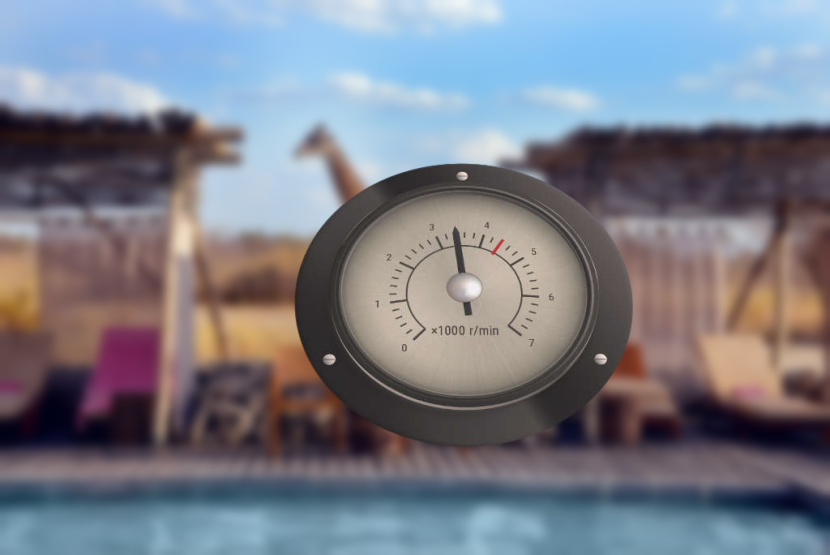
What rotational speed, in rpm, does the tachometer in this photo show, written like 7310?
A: 3400
